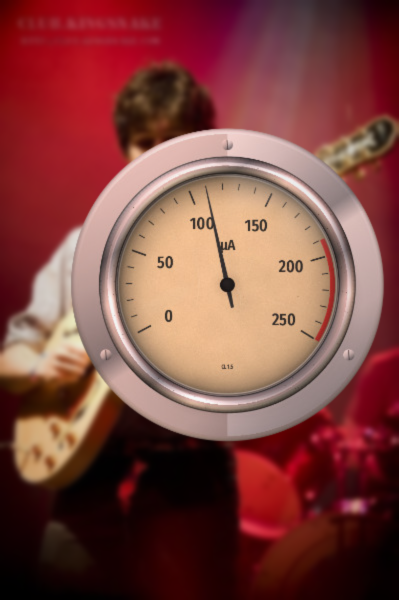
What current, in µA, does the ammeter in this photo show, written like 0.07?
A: 110
